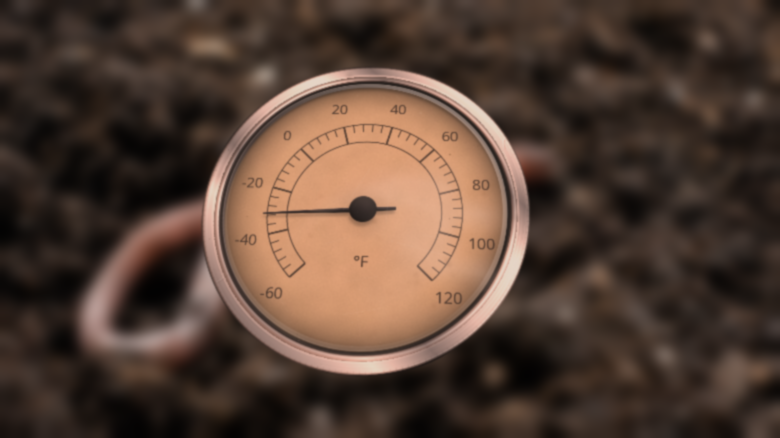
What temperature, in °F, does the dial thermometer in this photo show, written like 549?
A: -32
